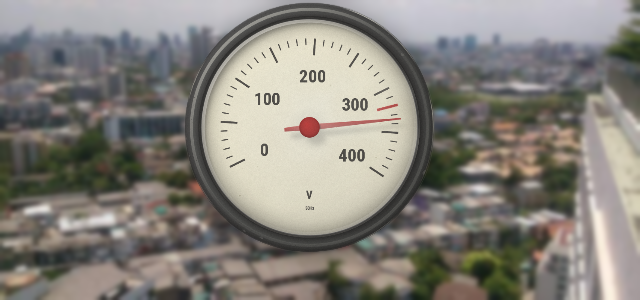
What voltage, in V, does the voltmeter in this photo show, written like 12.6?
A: 335
